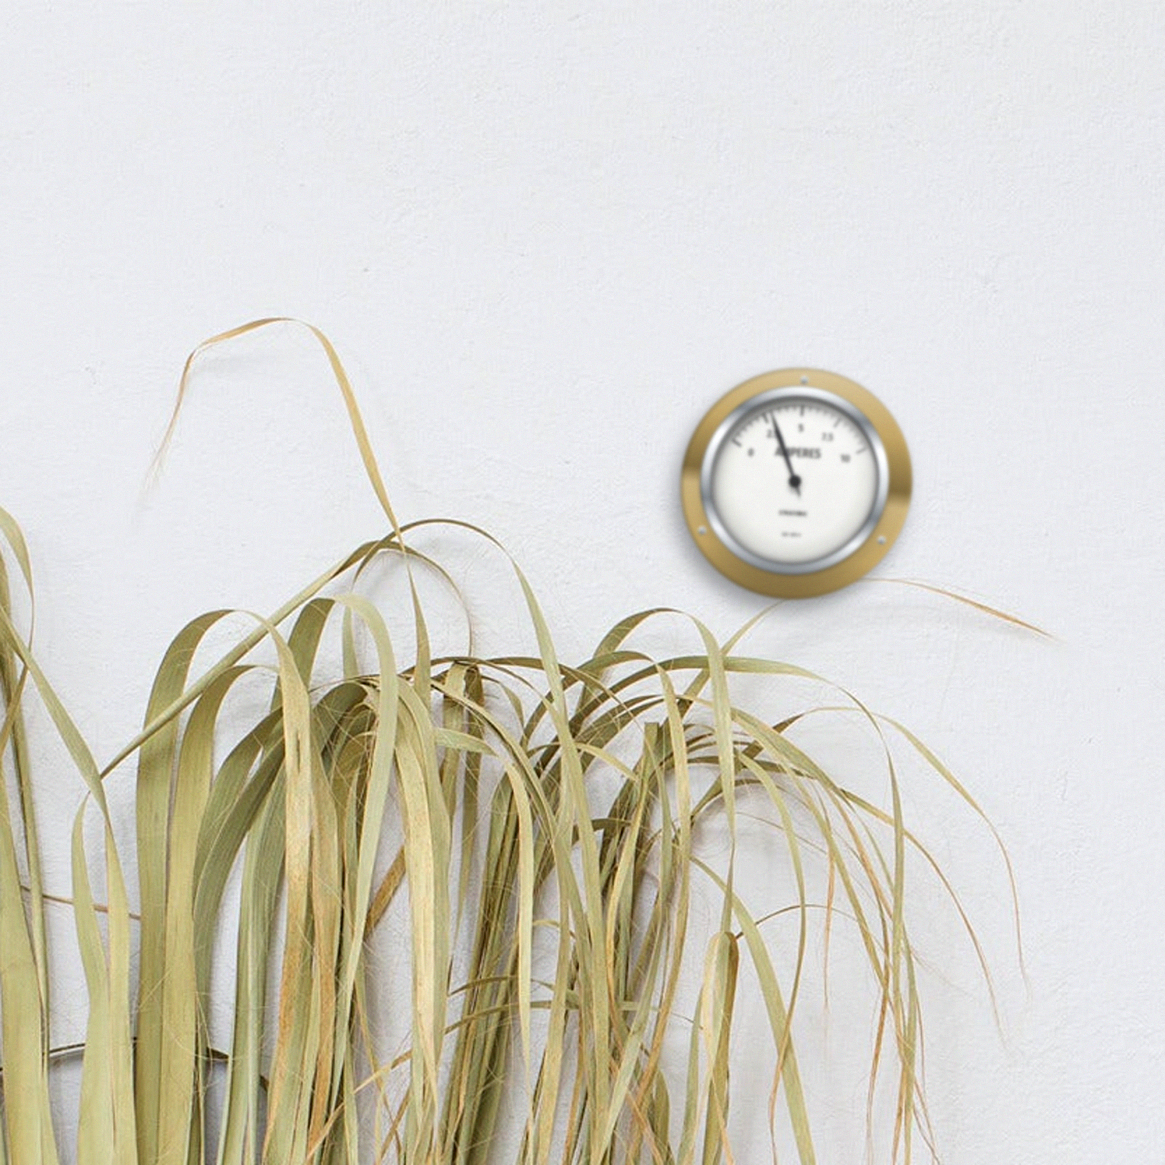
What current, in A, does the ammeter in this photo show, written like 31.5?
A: 3
